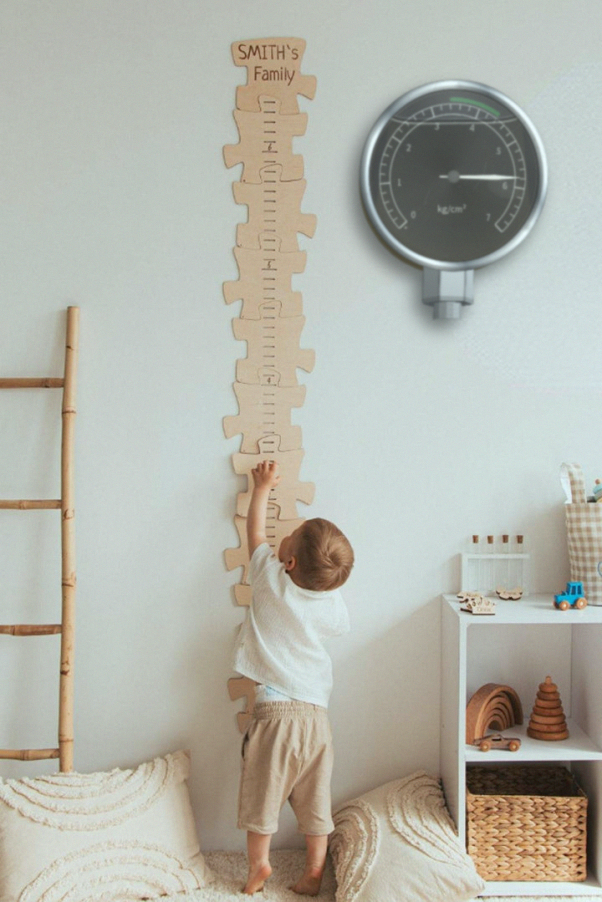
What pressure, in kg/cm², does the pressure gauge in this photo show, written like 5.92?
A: 5.8
